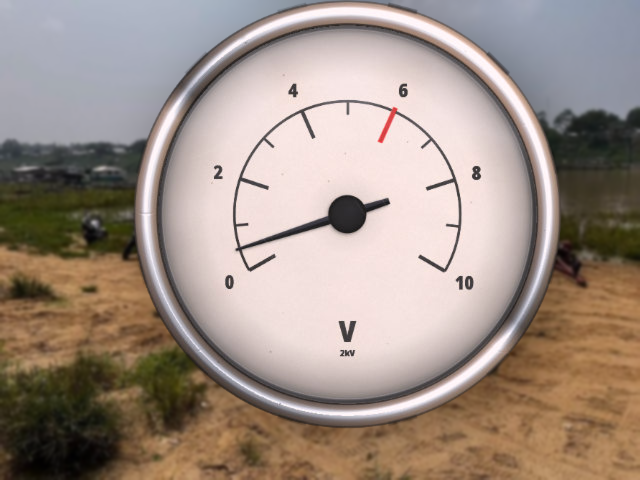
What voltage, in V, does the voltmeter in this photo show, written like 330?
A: 0.5
